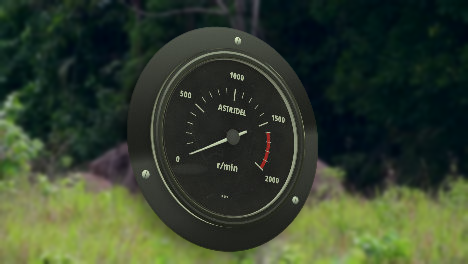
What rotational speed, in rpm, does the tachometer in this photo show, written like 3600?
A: 0
